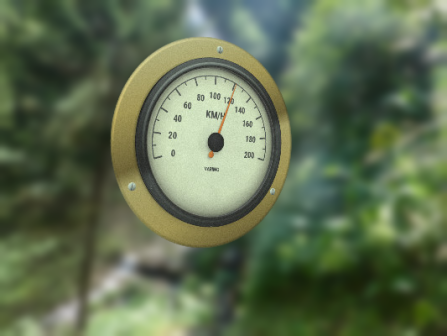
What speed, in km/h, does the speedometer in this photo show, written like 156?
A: 120
